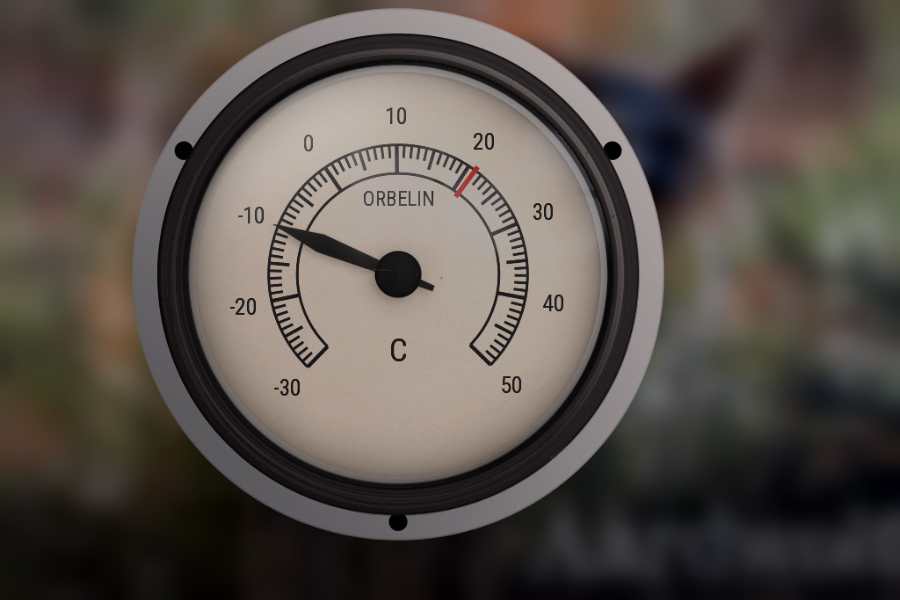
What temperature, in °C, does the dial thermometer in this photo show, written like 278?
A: -10
